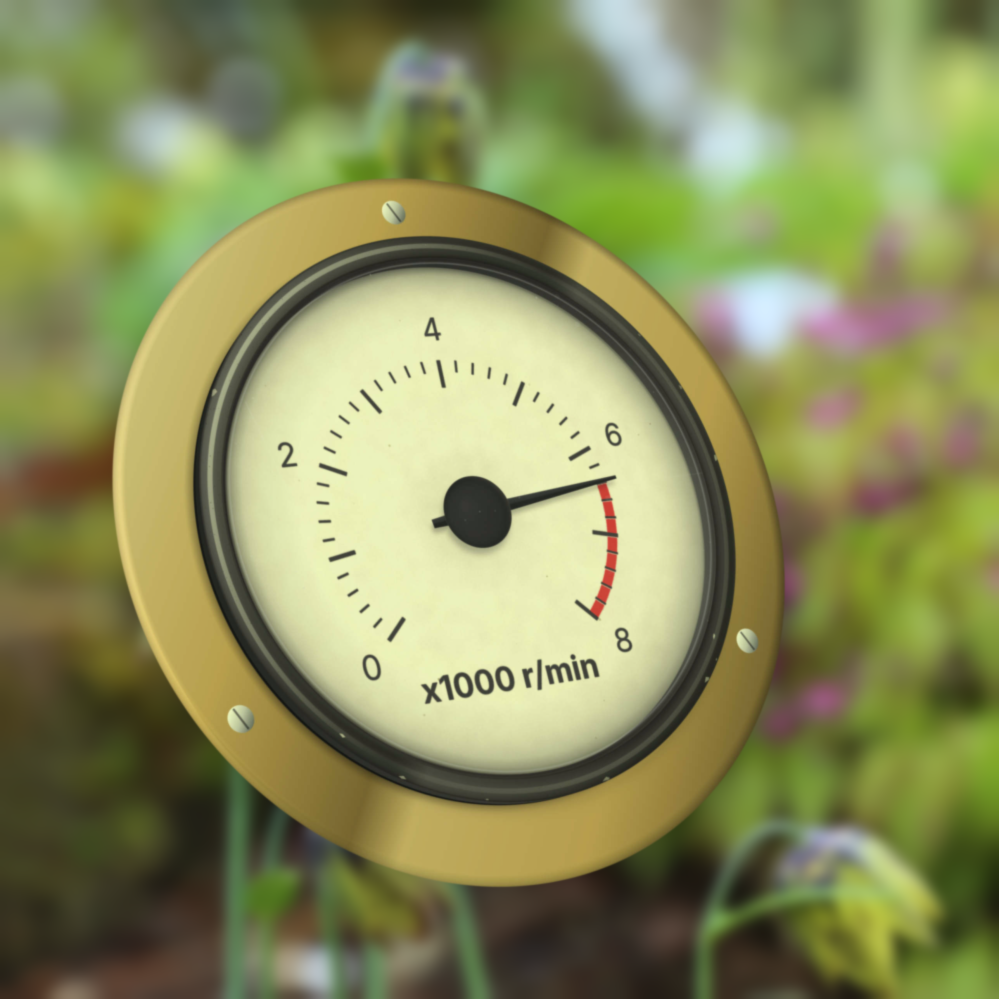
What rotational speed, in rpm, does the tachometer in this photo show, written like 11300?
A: 6400
